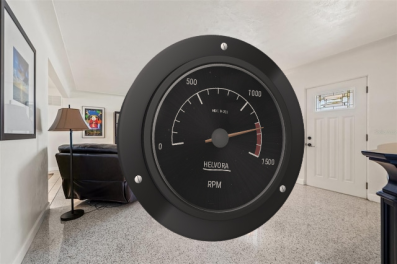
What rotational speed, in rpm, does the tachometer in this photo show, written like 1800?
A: 1250
